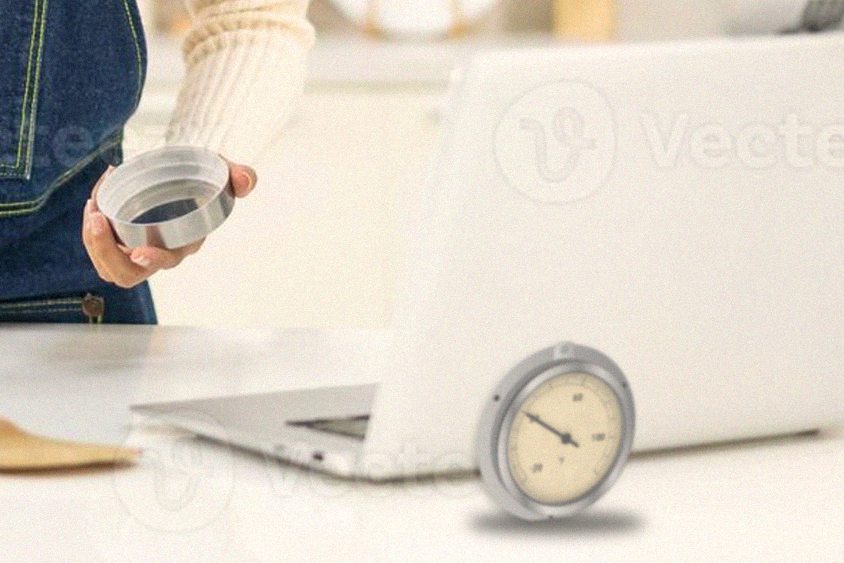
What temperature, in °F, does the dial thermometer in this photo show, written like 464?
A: 20
